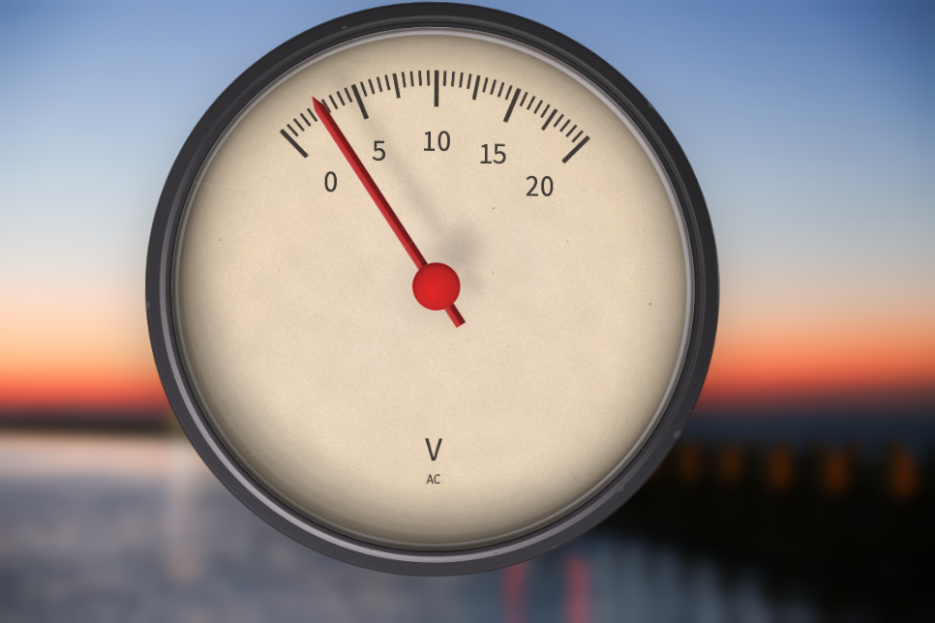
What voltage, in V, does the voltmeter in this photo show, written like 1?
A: 2.5
